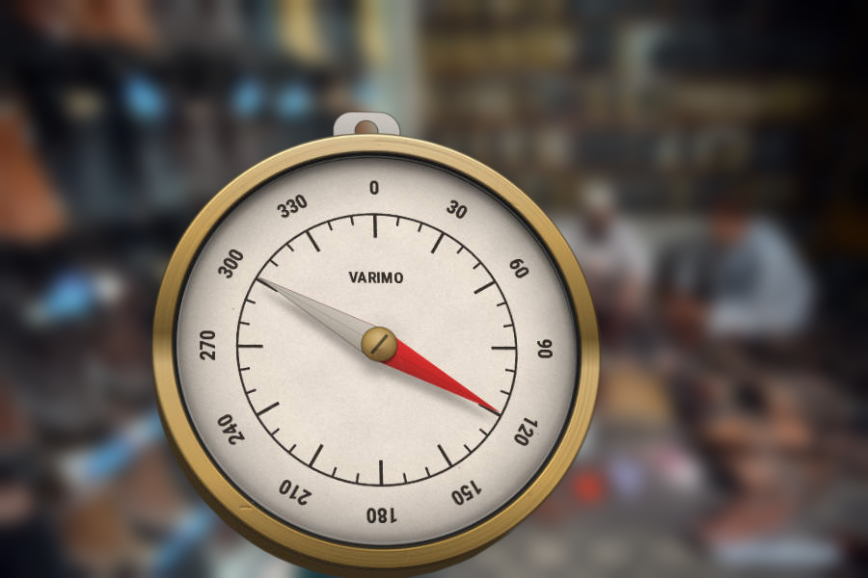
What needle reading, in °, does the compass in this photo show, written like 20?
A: 120
